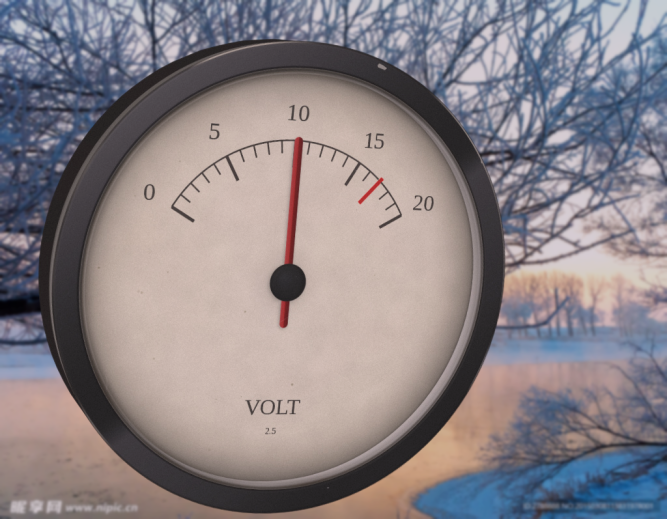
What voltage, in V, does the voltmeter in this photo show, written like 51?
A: 10
